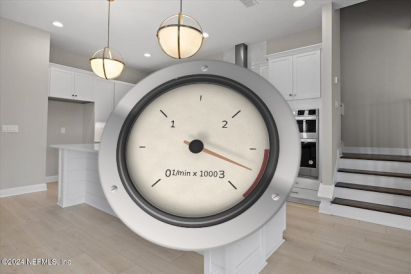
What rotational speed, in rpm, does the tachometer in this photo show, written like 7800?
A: 2750
